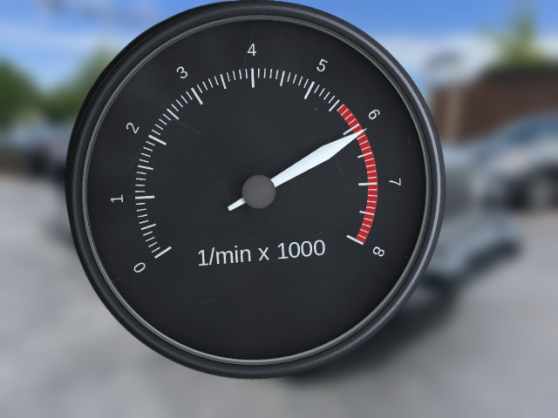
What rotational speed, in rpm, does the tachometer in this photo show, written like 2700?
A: 6100
